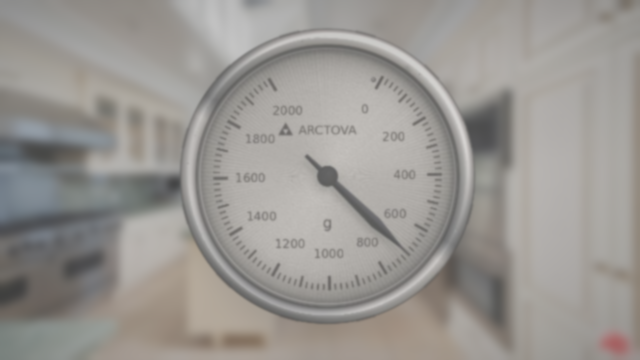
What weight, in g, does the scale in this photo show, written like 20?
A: 700
